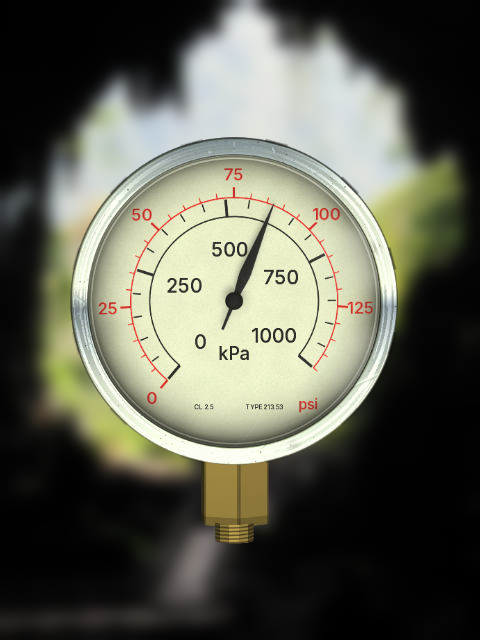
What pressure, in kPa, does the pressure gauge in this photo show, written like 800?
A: 600
